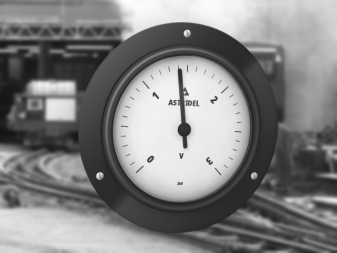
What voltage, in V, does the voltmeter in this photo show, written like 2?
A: 1.4
